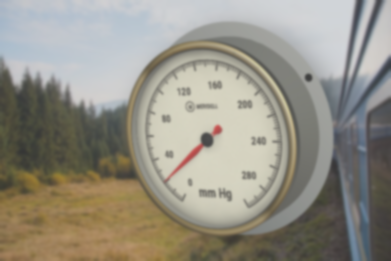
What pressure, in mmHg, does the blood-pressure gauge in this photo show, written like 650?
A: 20
